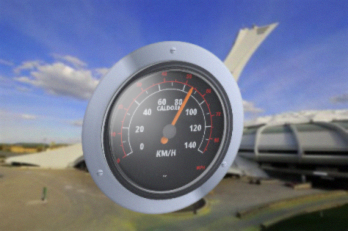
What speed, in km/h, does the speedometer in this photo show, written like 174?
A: 85
